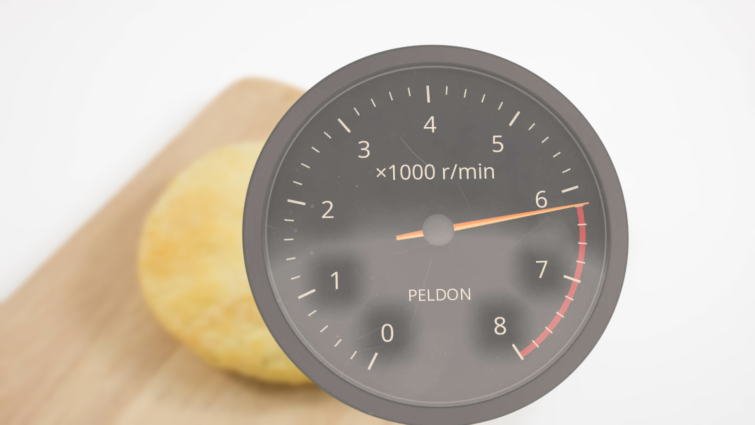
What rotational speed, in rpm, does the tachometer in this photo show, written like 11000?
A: 6200
